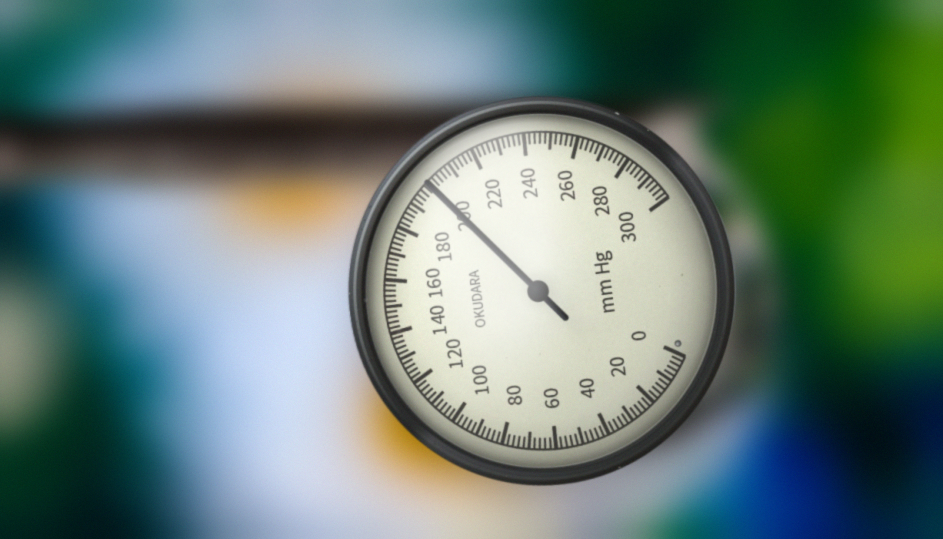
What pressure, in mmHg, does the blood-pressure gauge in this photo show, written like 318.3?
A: 200
